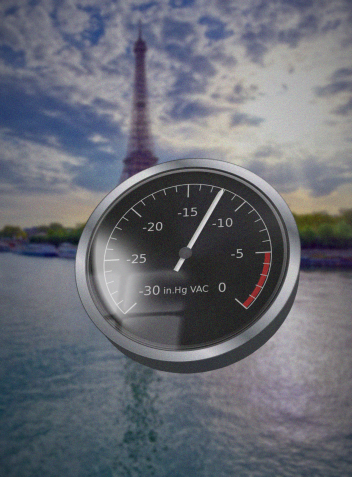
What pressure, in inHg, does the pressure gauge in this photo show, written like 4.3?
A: -12
